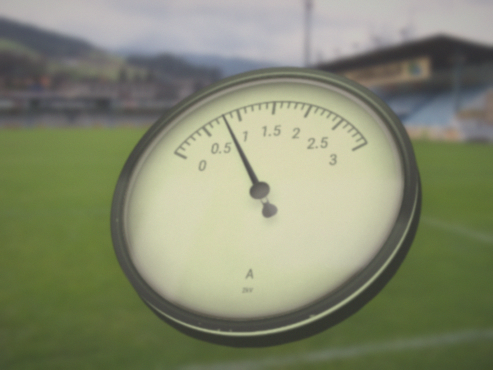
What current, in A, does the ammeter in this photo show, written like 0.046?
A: 0.8
